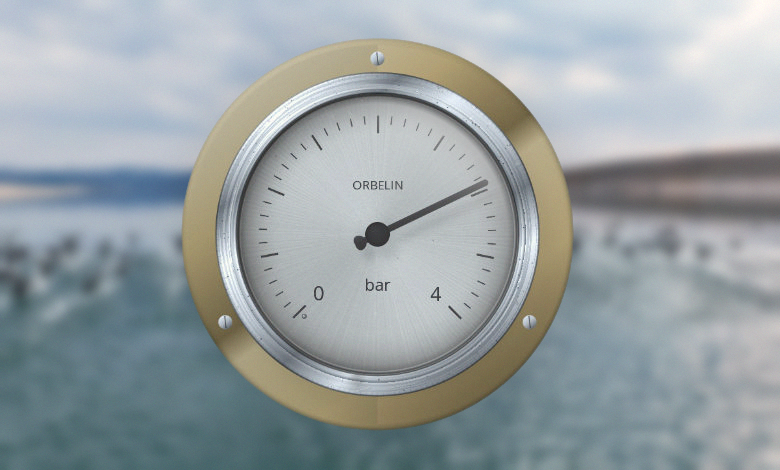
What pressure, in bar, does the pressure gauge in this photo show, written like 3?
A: 2.95
